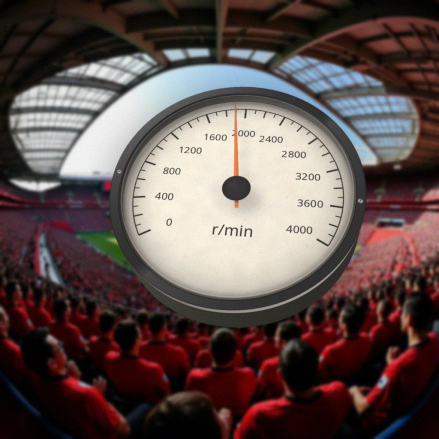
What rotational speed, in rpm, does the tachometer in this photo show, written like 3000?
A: 1900
